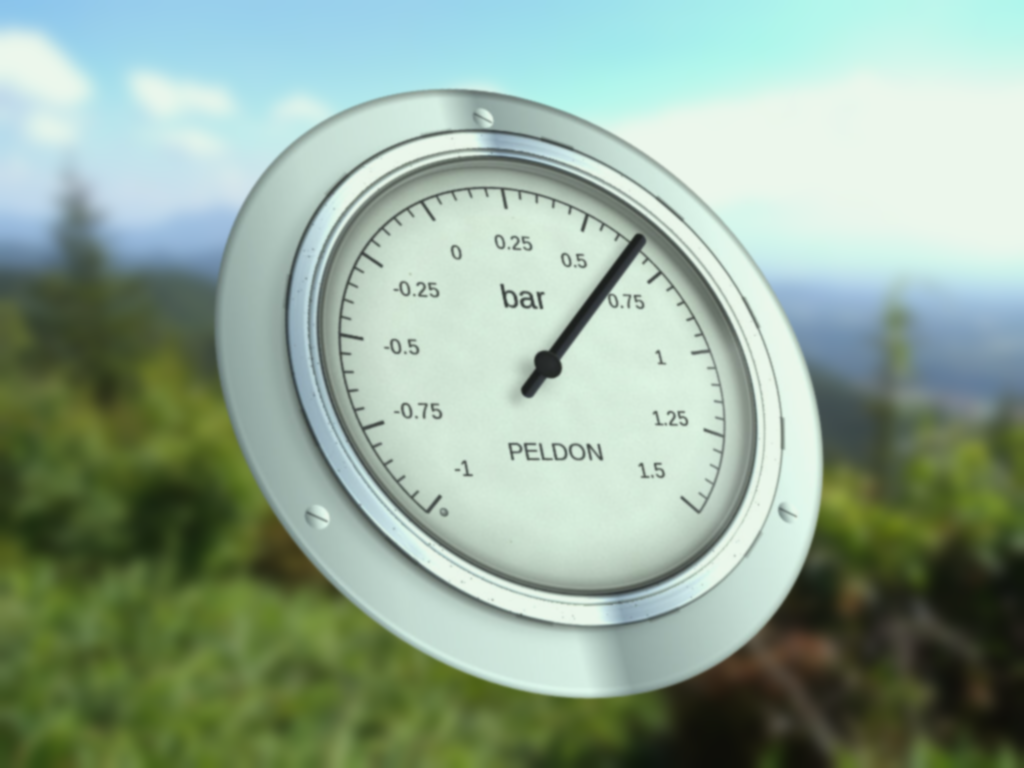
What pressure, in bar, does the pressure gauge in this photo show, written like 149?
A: 0.65
